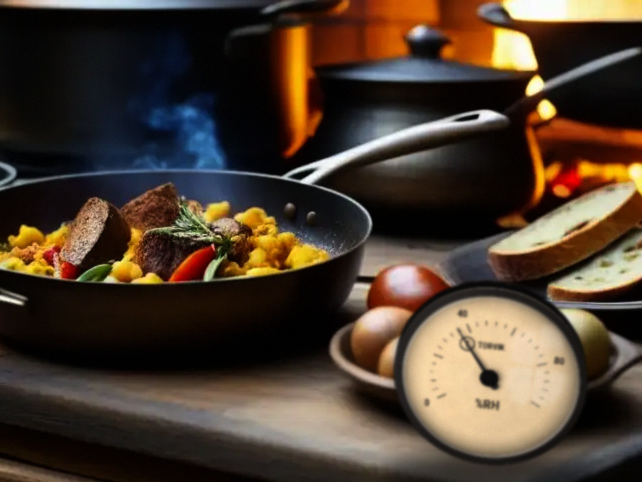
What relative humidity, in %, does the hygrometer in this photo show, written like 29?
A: 36
